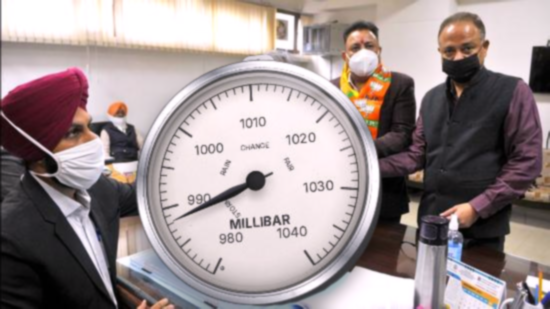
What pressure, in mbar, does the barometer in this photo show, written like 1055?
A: 988
